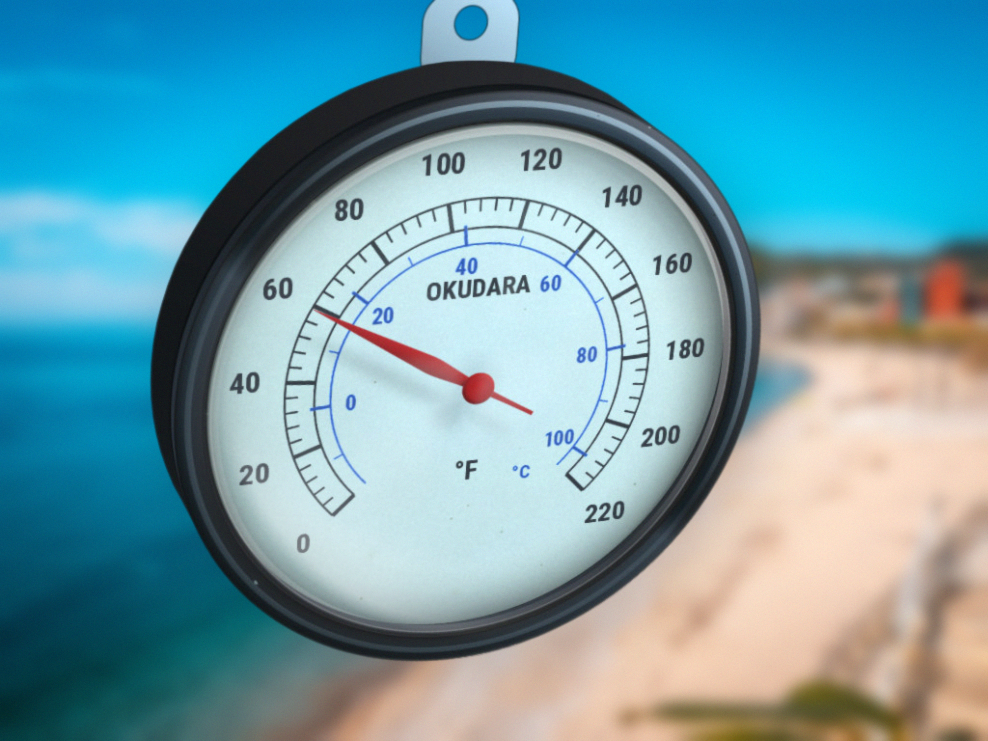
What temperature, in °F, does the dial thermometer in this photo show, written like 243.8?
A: 60
